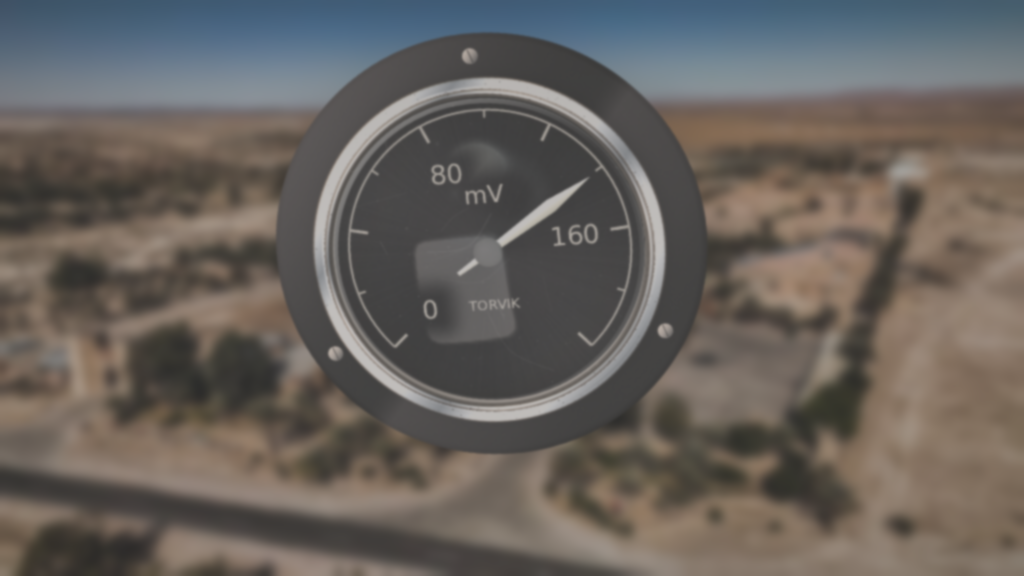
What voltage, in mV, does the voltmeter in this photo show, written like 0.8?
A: 140
